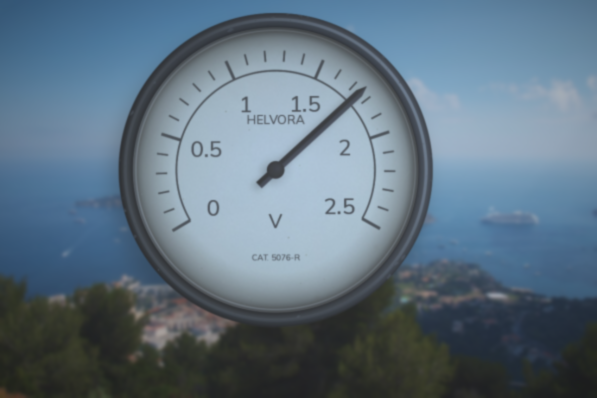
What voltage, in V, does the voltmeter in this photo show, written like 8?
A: 1.75
